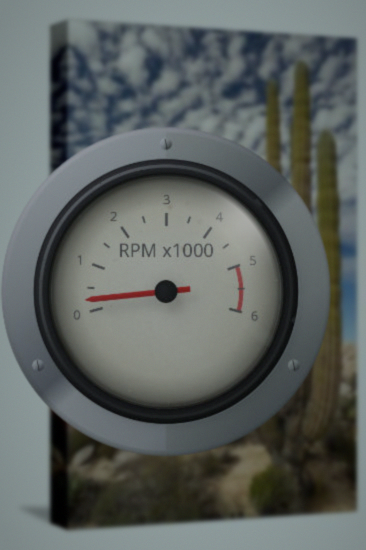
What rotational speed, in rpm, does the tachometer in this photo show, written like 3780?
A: 250
